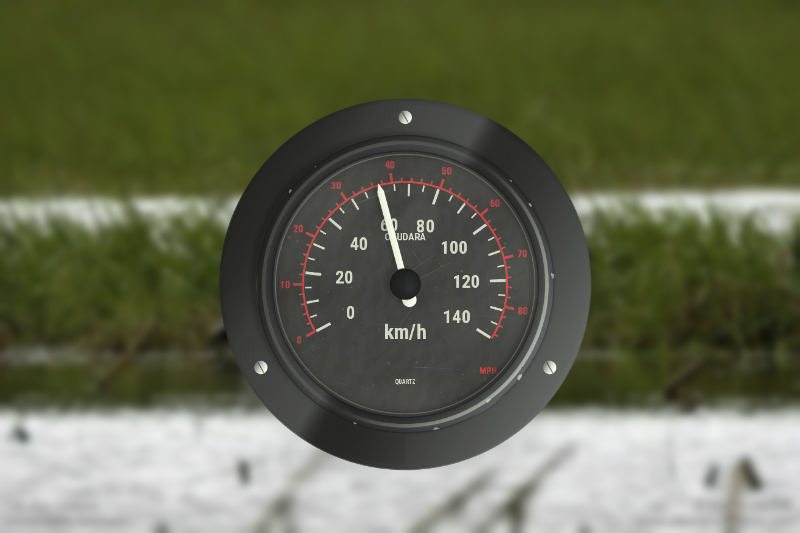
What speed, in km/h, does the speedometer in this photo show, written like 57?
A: 60
